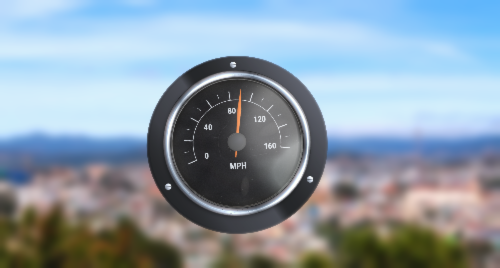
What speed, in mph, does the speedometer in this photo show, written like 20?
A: 90
